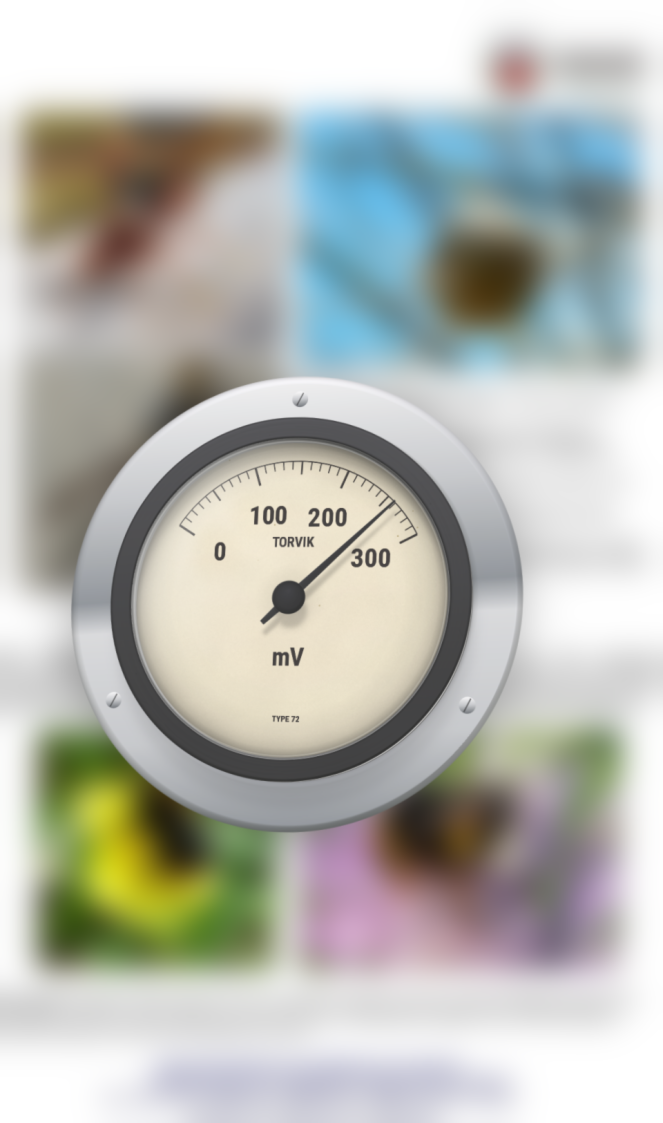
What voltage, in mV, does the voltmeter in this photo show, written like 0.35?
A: 260
